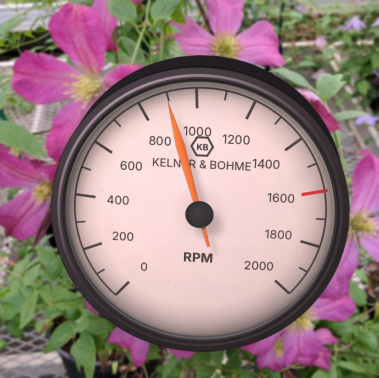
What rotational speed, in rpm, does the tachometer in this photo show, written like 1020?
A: 900
